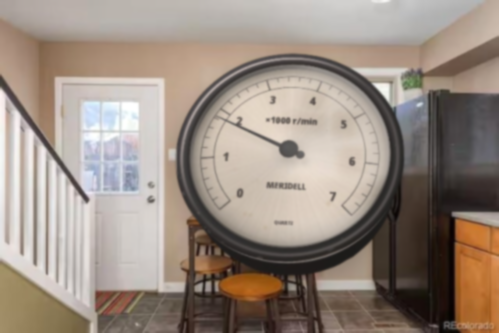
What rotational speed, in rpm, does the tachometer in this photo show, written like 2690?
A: 1800
